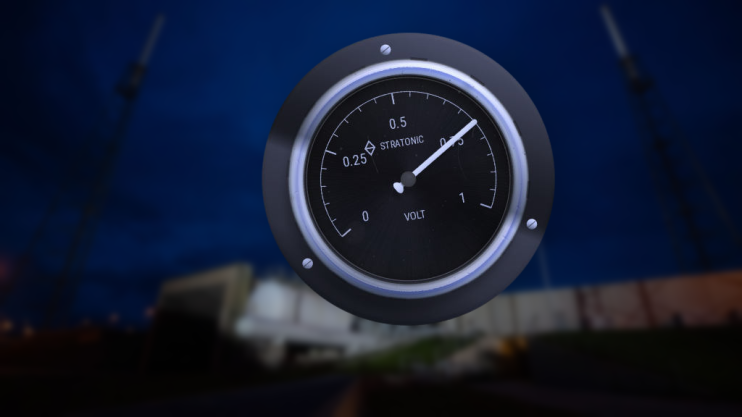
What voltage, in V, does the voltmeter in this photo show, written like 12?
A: 0.75
